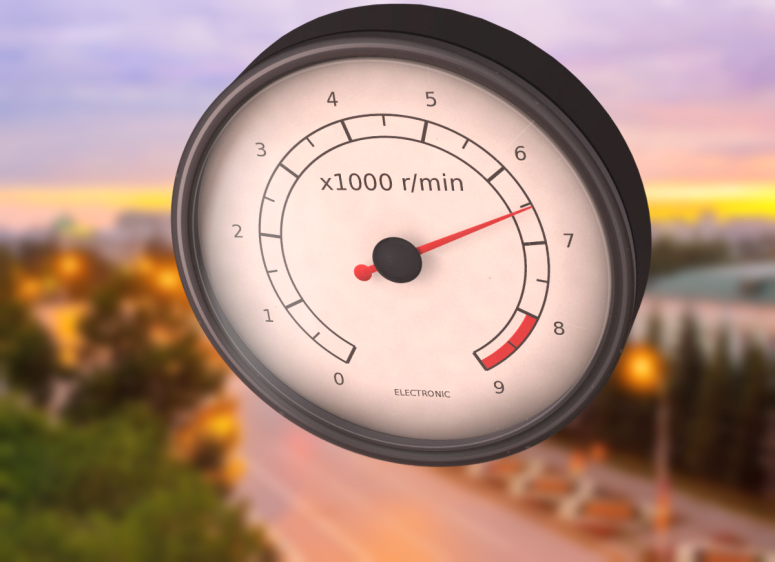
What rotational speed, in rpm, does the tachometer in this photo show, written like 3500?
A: 6500
